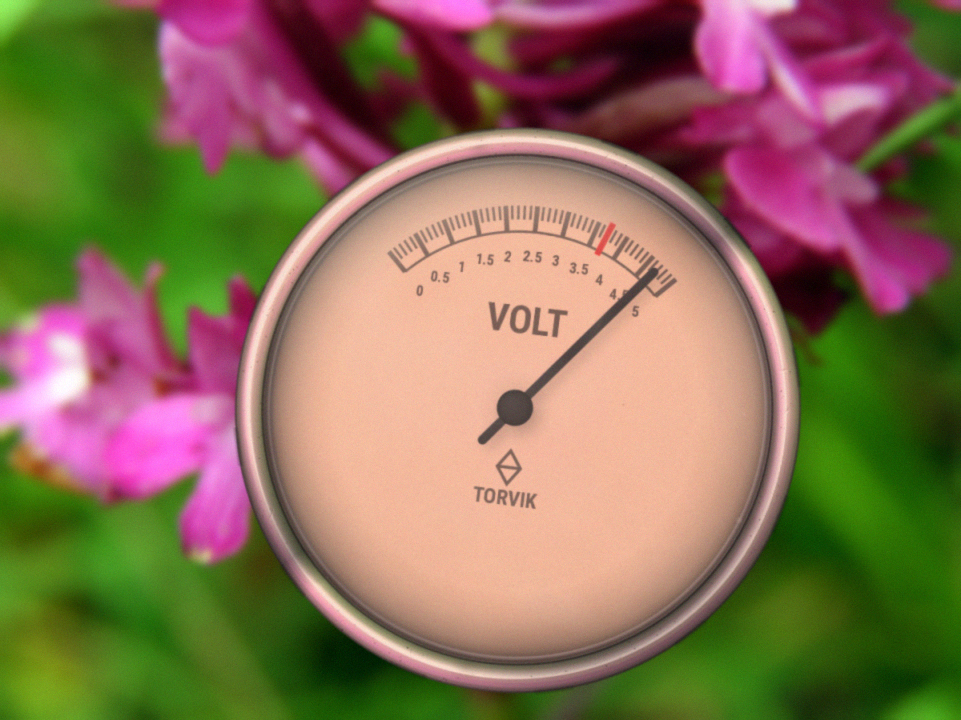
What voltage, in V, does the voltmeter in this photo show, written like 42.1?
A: 4.7
